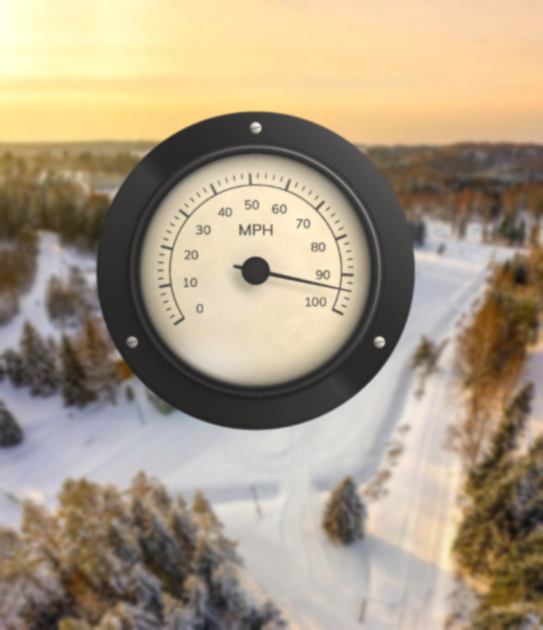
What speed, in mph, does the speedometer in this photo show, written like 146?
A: 94
